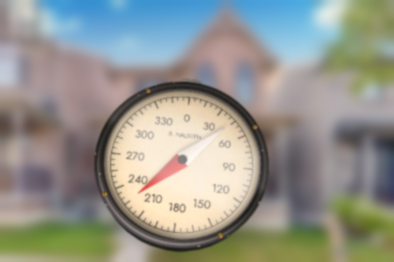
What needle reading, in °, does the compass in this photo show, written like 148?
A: 225
